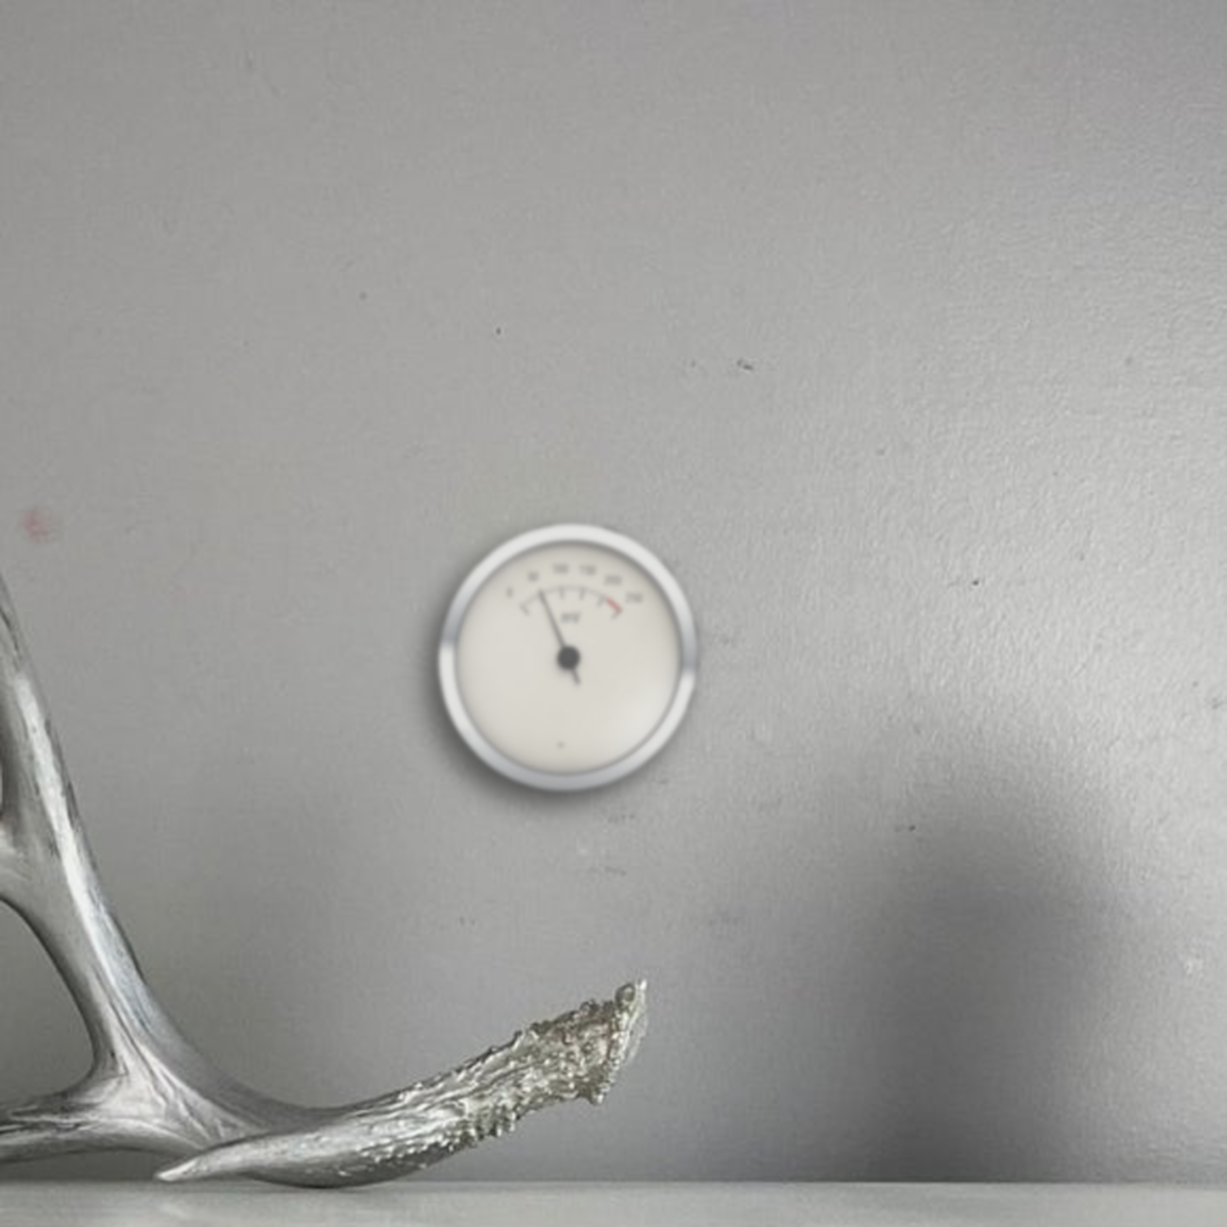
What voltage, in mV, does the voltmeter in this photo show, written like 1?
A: 50
